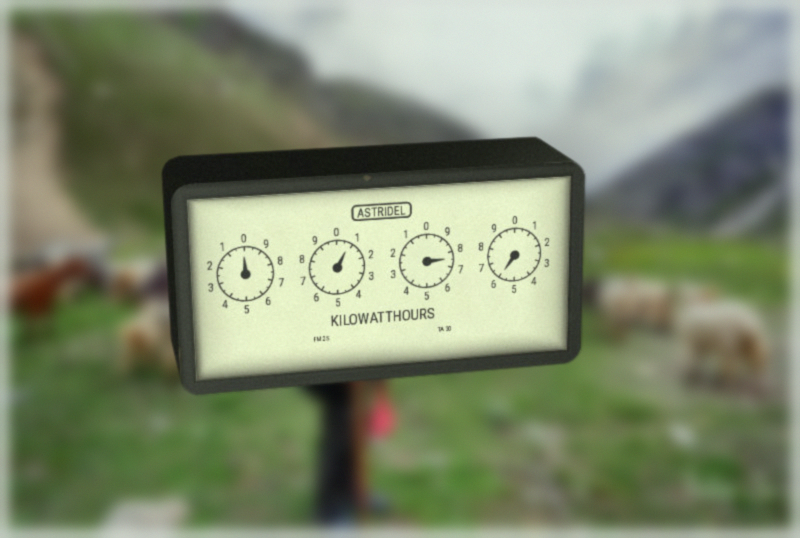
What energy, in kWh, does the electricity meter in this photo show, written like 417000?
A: 76
